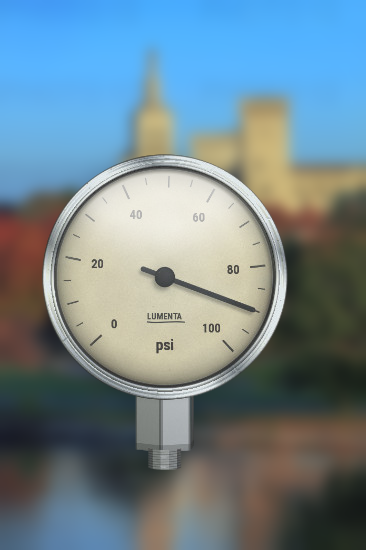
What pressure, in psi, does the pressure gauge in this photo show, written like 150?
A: 90
